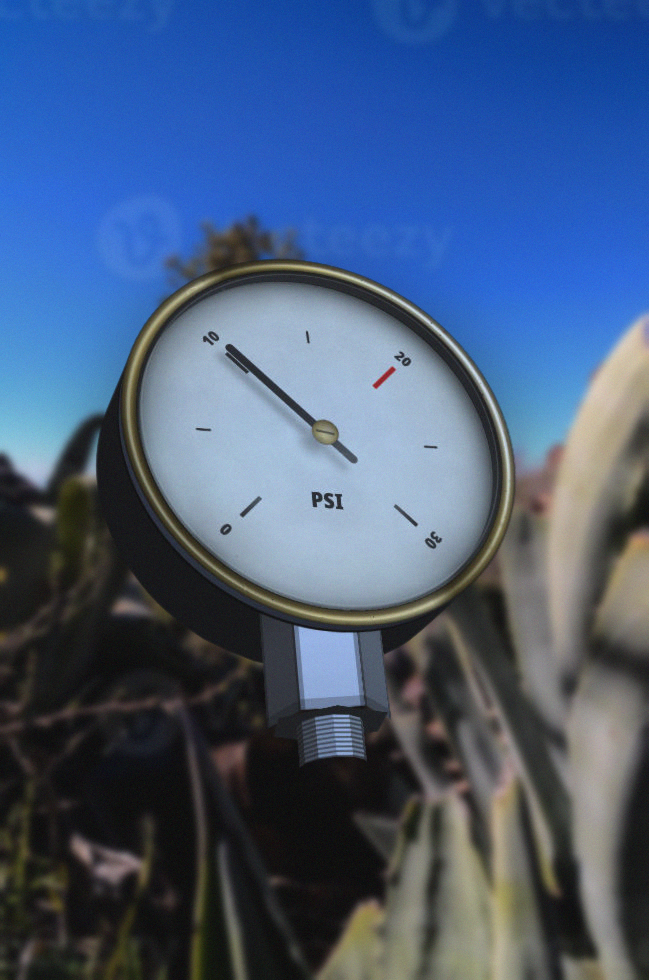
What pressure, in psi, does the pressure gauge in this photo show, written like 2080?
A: 10
